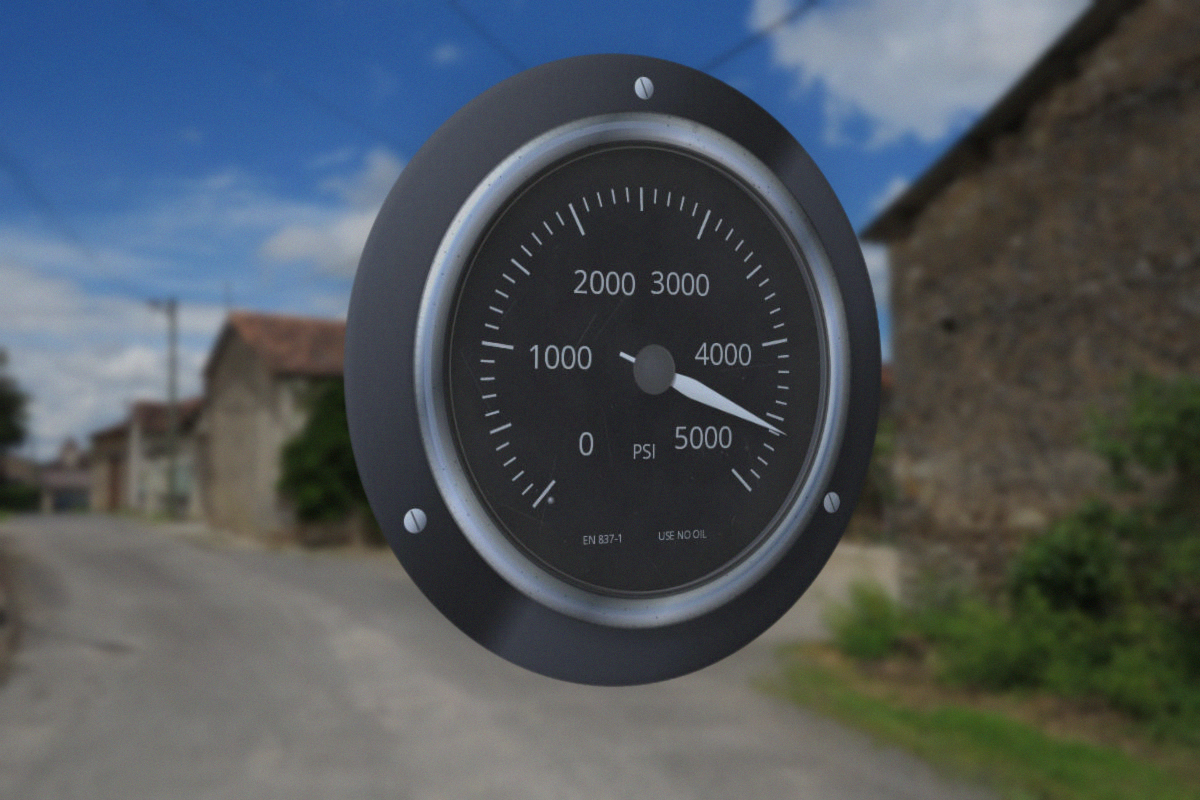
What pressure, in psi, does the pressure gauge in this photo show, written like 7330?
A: 4600
